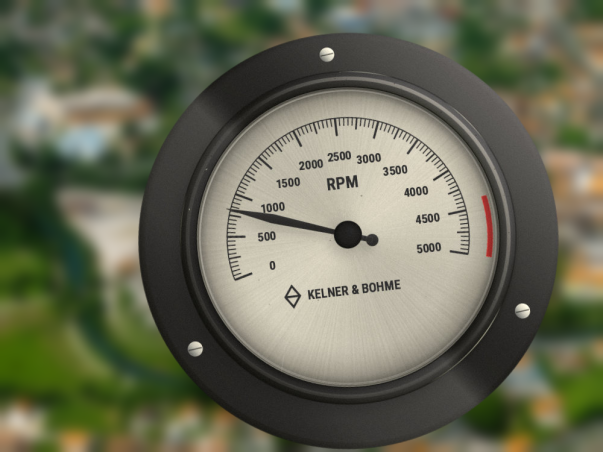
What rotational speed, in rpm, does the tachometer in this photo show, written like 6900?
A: 800
